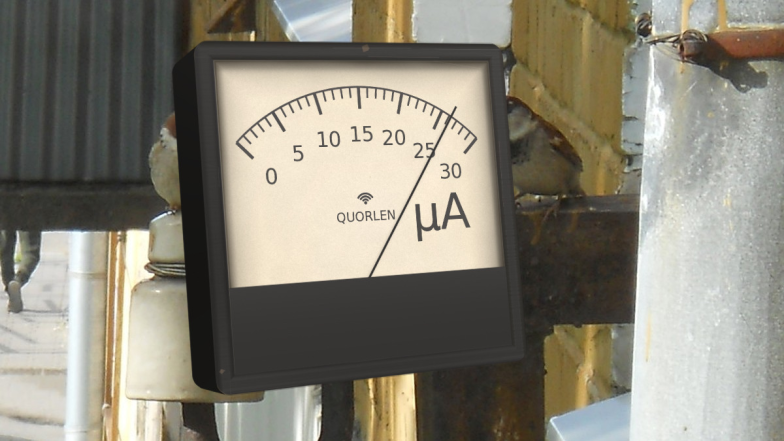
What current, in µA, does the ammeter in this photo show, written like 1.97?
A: 26
